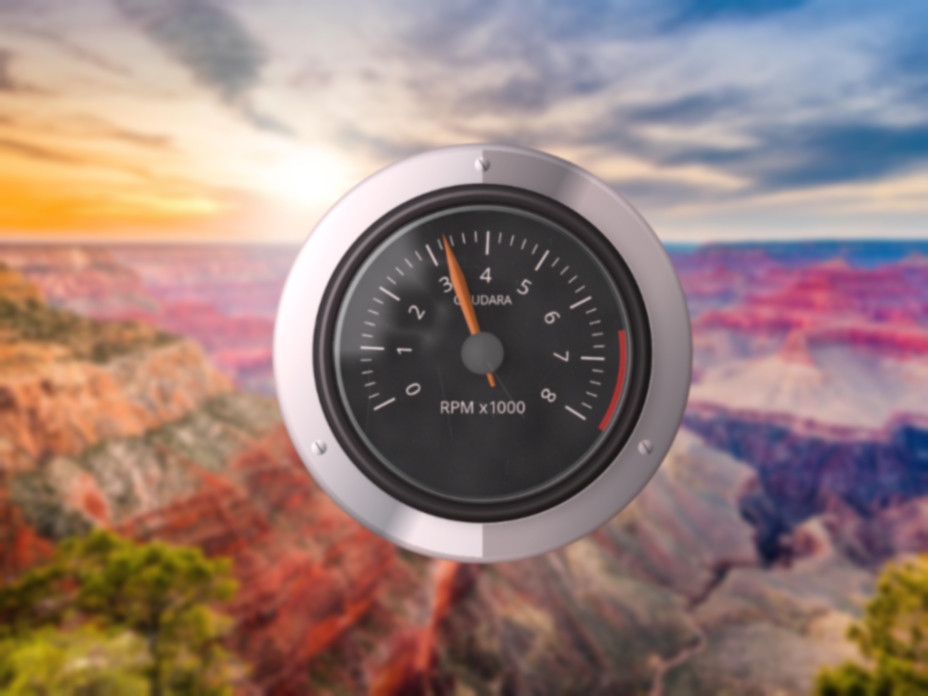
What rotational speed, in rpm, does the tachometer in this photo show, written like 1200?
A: 3300
